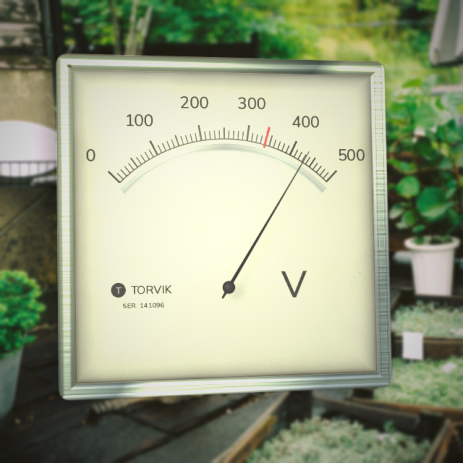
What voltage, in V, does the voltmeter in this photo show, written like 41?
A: 430
